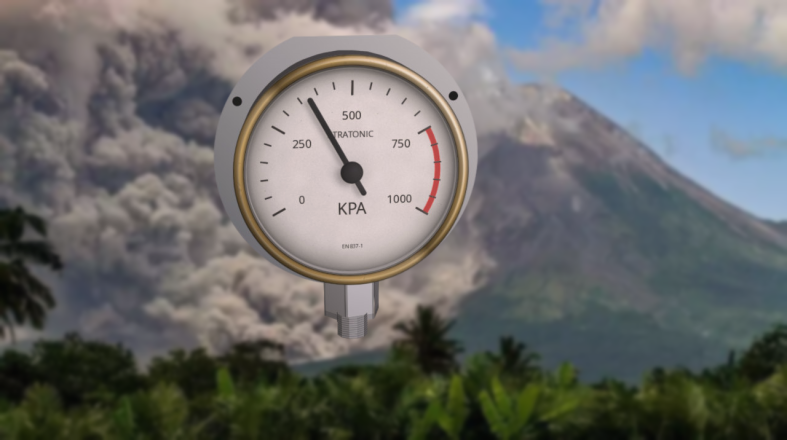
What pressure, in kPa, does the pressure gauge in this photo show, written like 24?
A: 375
